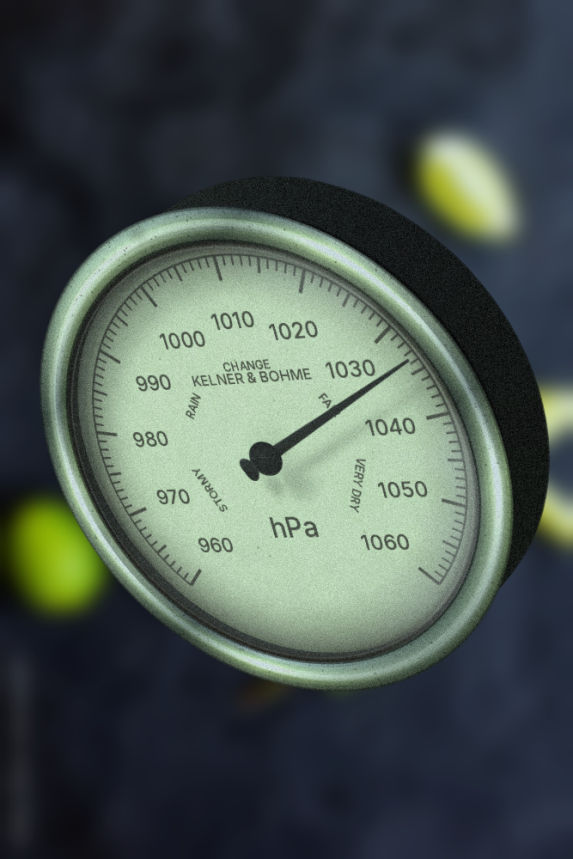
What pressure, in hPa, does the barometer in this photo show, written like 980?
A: 1033.5
